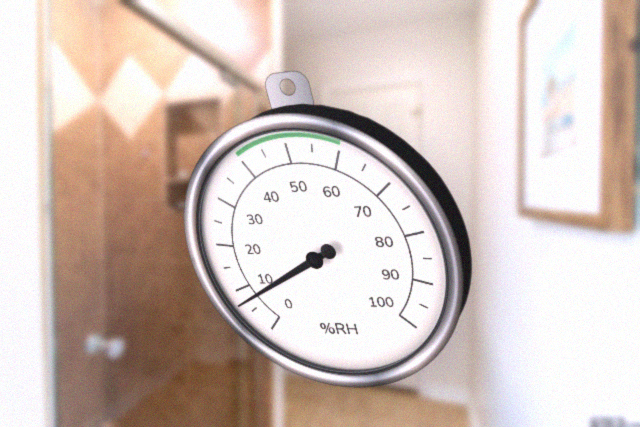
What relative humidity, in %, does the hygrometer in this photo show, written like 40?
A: 7.5
